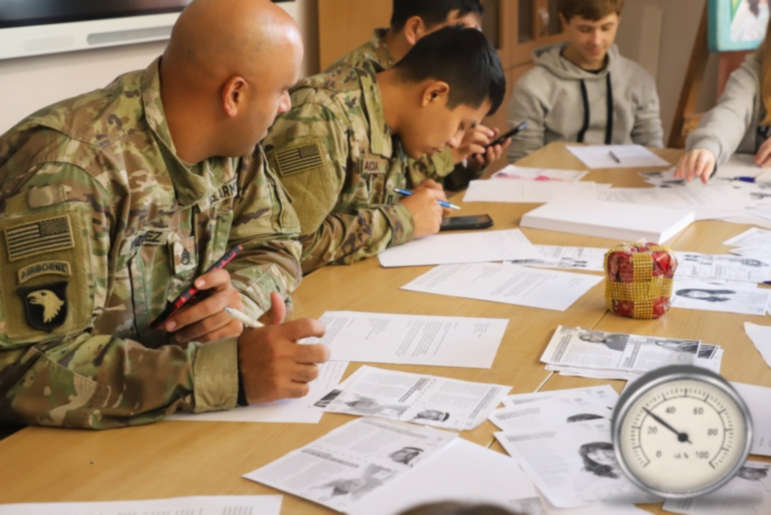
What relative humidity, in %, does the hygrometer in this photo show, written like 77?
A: 30
